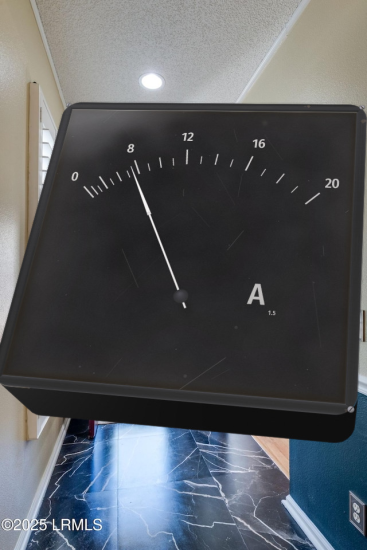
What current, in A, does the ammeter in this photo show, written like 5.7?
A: 7.5
